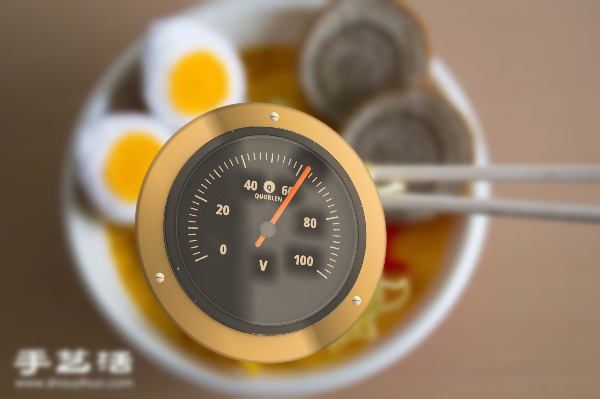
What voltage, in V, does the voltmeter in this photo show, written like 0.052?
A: 62
